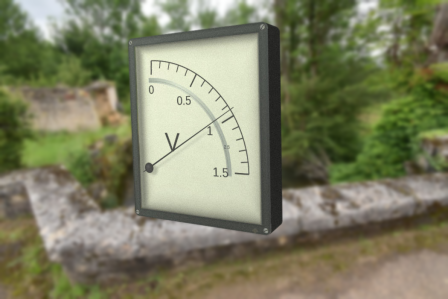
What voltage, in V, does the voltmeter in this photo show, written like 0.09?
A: 0.95
